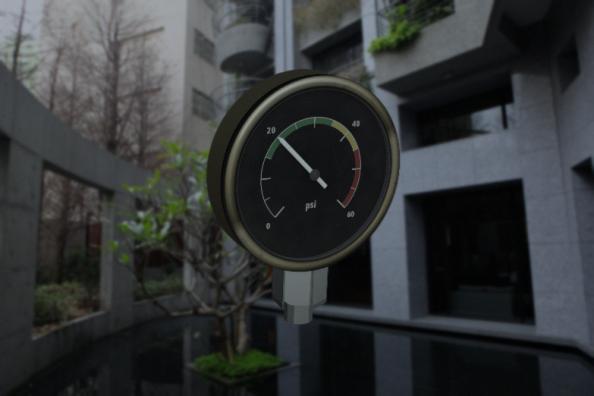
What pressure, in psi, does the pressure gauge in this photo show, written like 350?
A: 20
